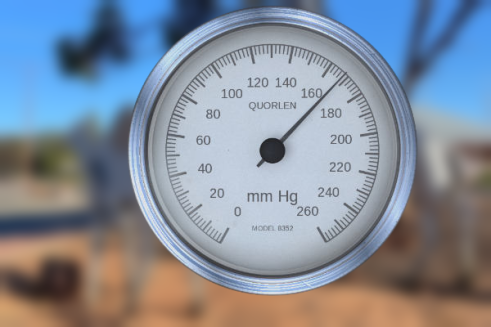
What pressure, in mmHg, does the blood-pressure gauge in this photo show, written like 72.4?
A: 168
